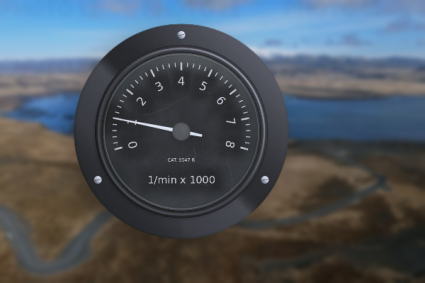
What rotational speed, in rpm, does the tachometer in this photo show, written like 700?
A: 1000
